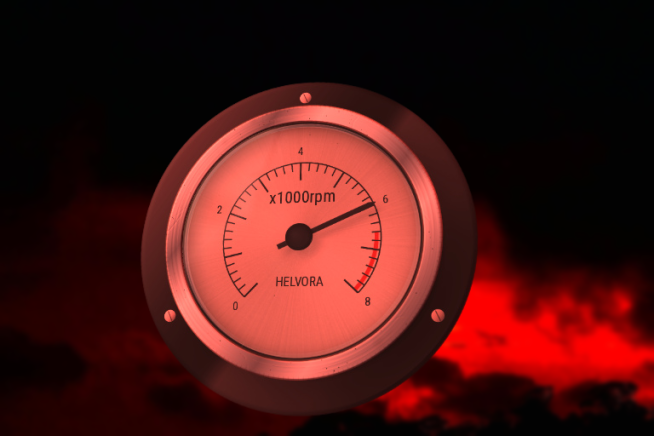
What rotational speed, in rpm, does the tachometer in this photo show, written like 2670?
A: 6000
